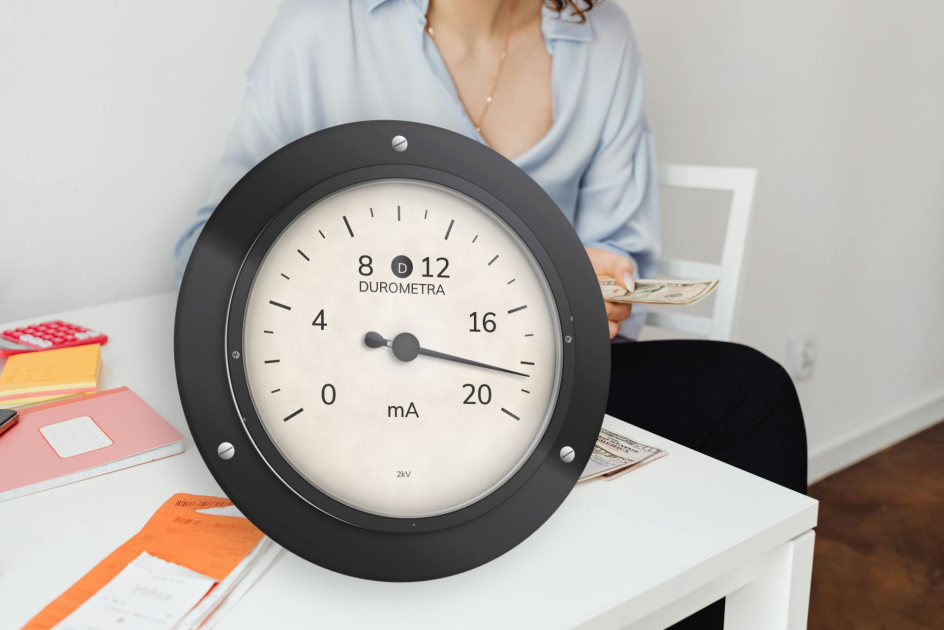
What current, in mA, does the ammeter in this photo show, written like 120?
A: 18.5
